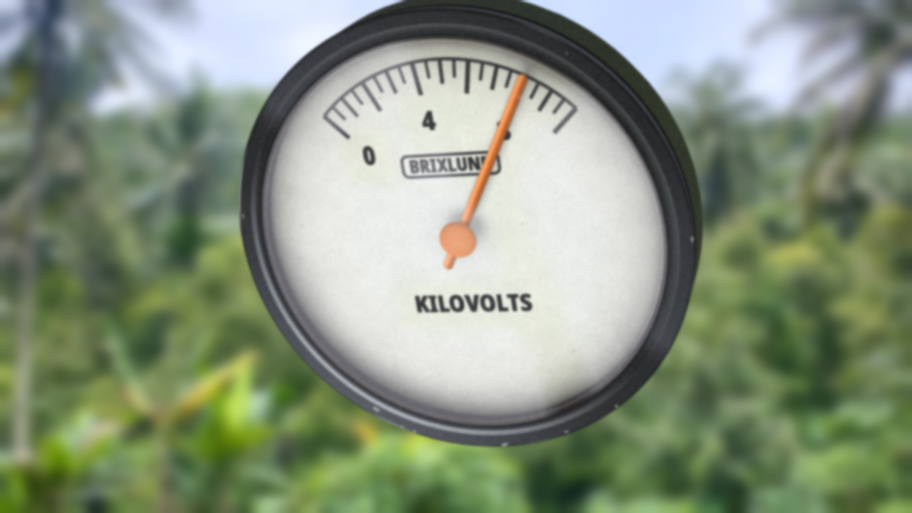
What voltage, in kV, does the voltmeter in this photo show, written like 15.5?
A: 8
